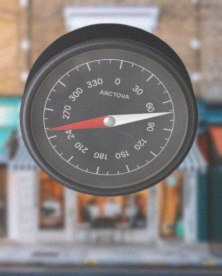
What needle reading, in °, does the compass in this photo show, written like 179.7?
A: 250
